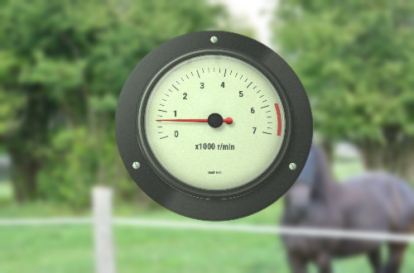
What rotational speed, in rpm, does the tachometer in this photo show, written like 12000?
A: 600
